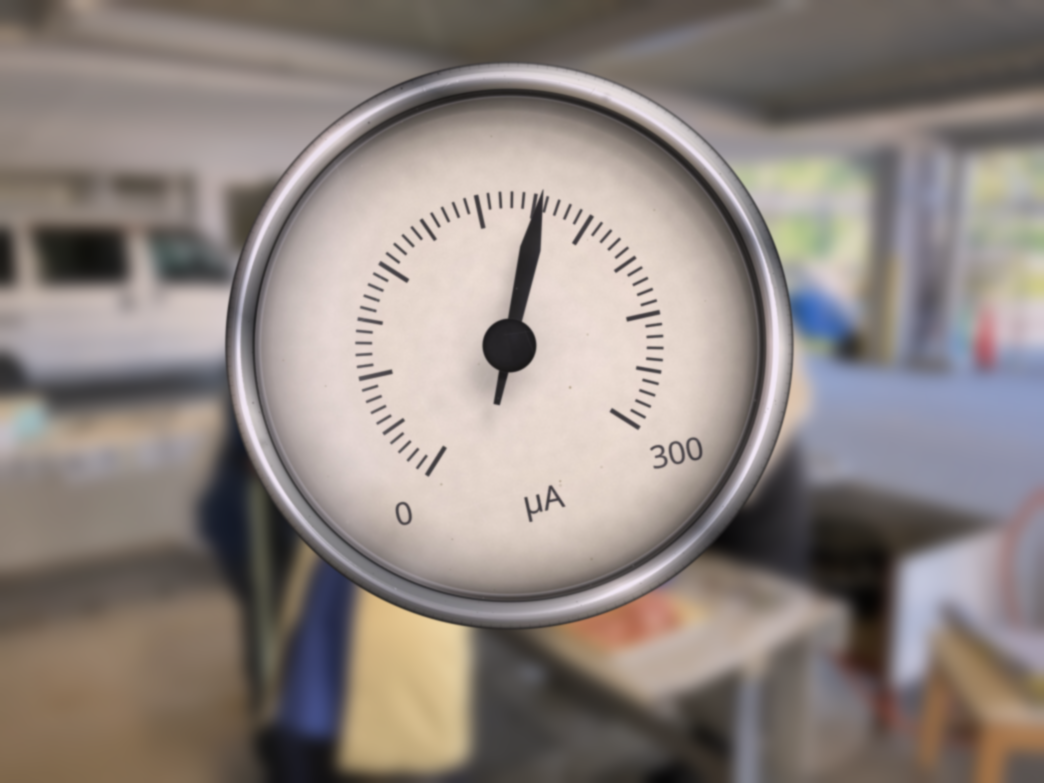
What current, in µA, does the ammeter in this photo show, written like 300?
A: 177.5
